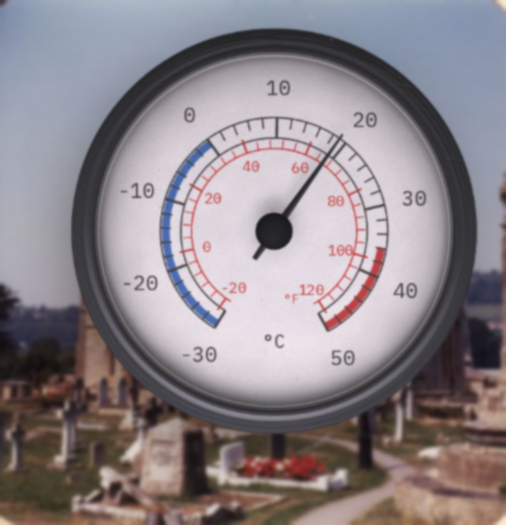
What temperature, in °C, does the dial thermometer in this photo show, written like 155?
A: 19
